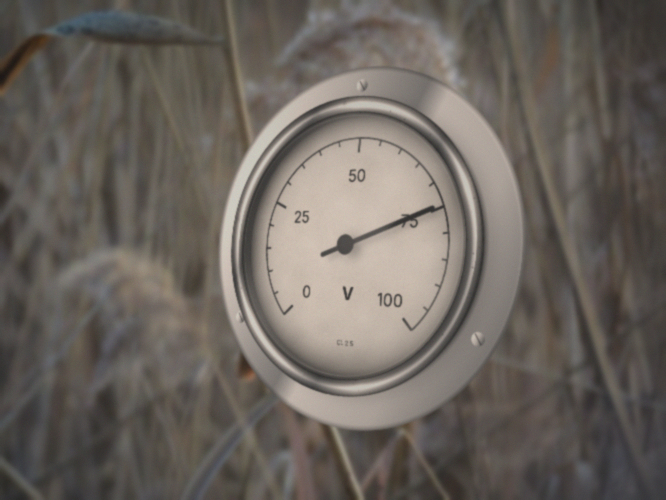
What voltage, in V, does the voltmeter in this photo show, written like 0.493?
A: 75
